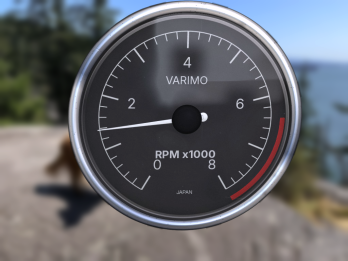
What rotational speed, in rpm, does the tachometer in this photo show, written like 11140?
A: 1400
